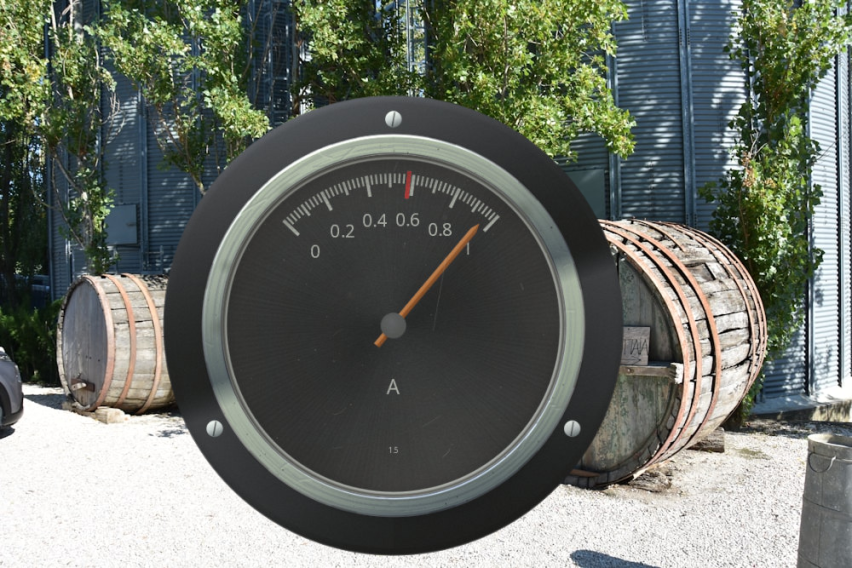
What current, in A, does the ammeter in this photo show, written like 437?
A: 0.96
